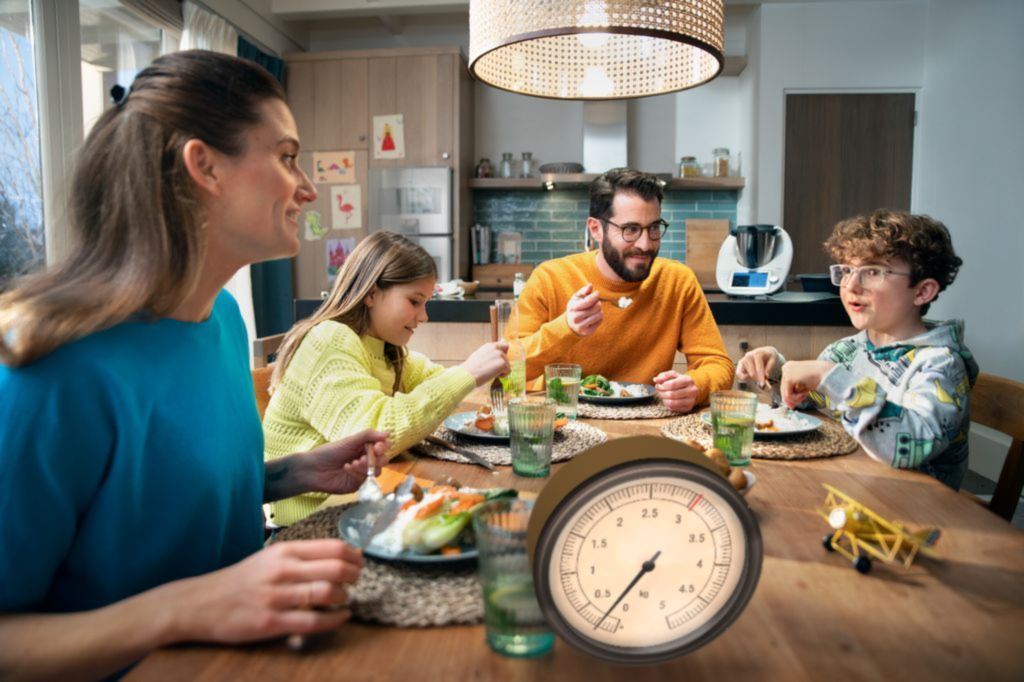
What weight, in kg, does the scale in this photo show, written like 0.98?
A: 0.25
